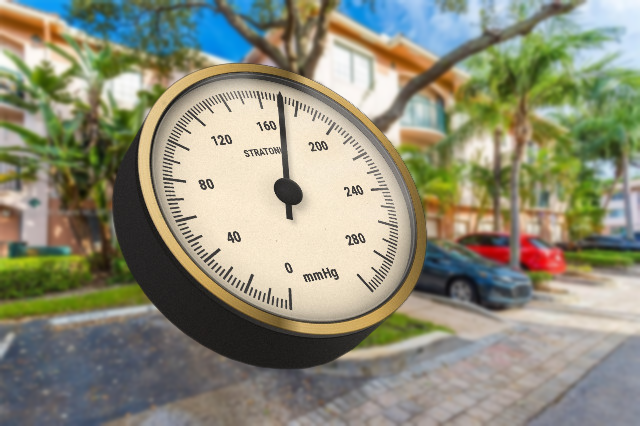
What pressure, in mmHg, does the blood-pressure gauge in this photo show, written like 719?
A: 170
